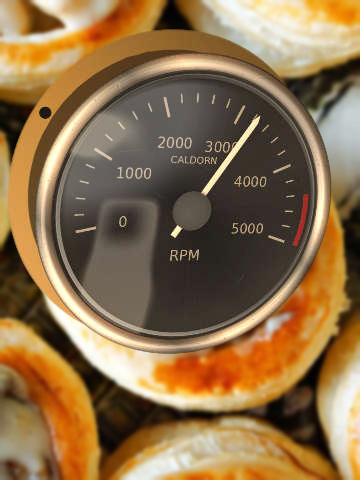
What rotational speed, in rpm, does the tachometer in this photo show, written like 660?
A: 3200
